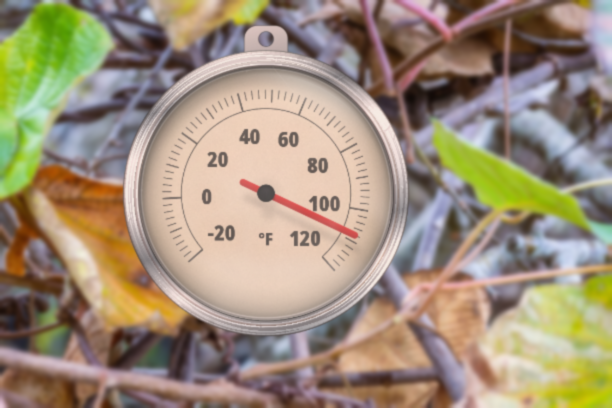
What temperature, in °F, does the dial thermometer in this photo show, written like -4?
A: 108
